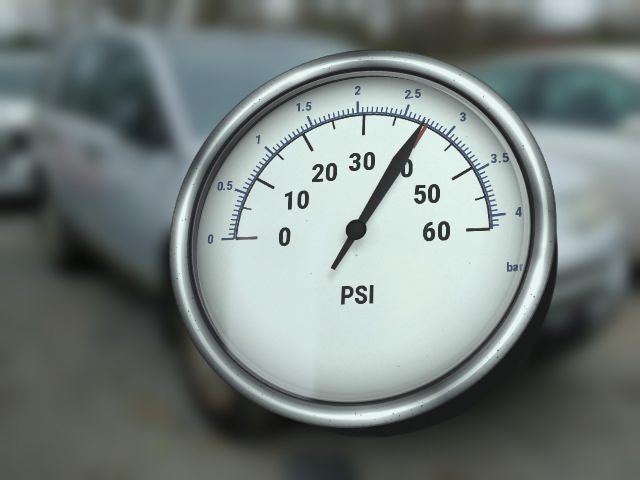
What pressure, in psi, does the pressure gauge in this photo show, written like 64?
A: 40
